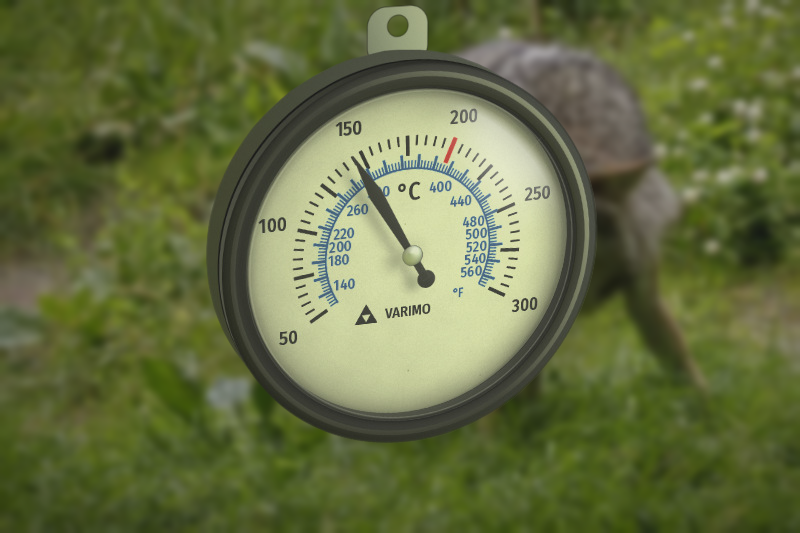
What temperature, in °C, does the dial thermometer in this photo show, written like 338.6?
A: 145
